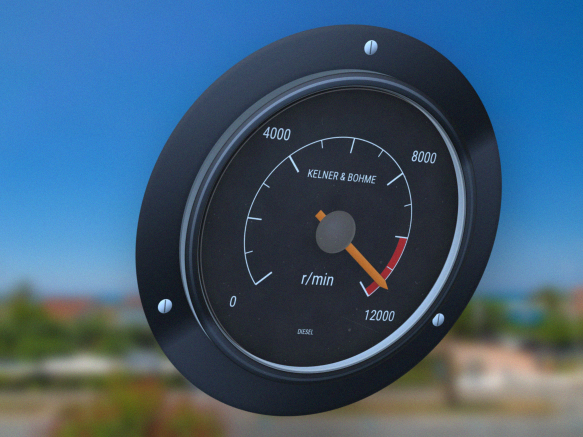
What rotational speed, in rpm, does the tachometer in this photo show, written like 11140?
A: 11500
